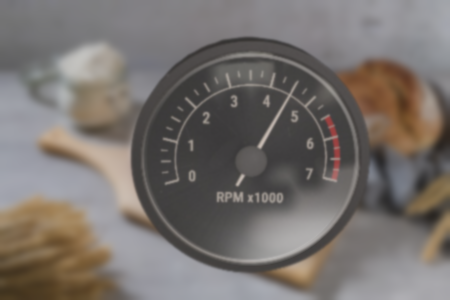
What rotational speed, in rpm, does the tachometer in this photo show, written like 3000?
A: 4500
